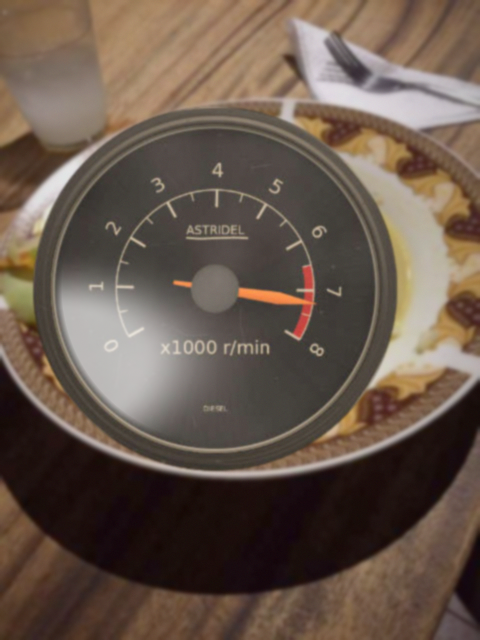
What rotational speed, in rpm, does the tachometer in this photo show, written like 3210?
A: 7250
